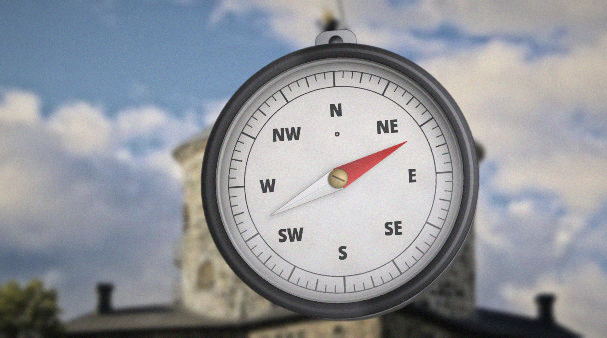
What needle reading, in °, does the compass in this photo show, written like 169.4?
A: 65
